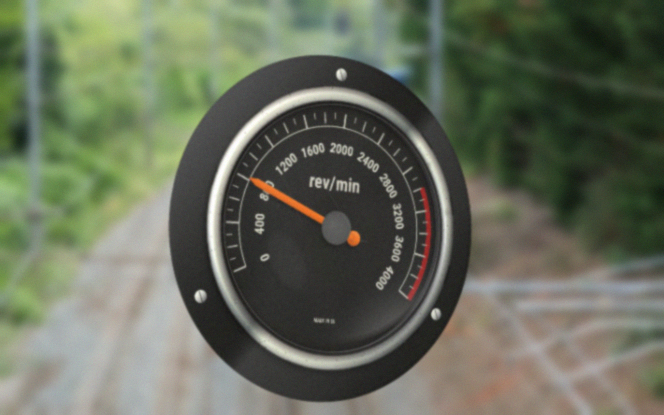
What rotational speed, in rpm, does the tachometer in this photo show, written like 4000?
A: 800
